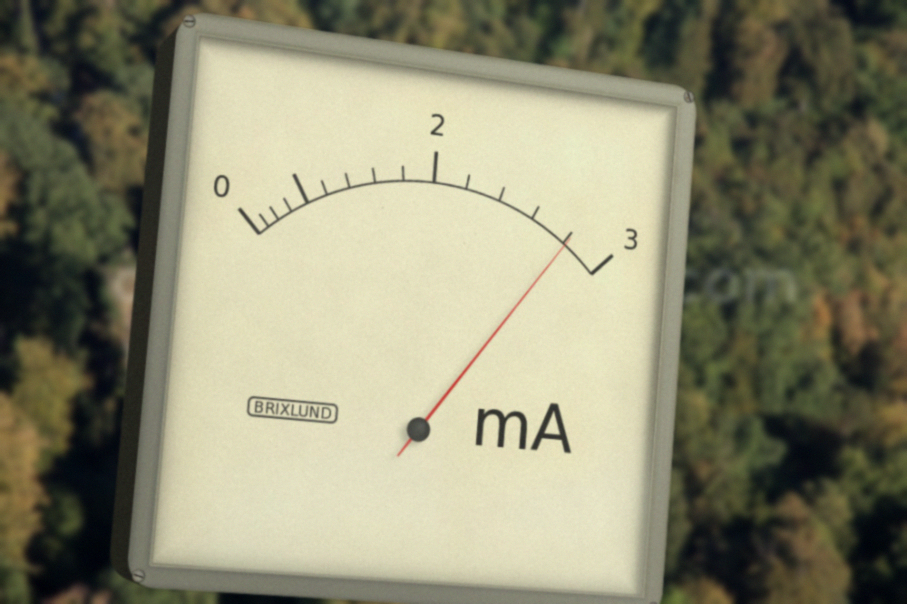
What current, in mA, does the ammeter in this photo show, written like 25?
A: 2.8
